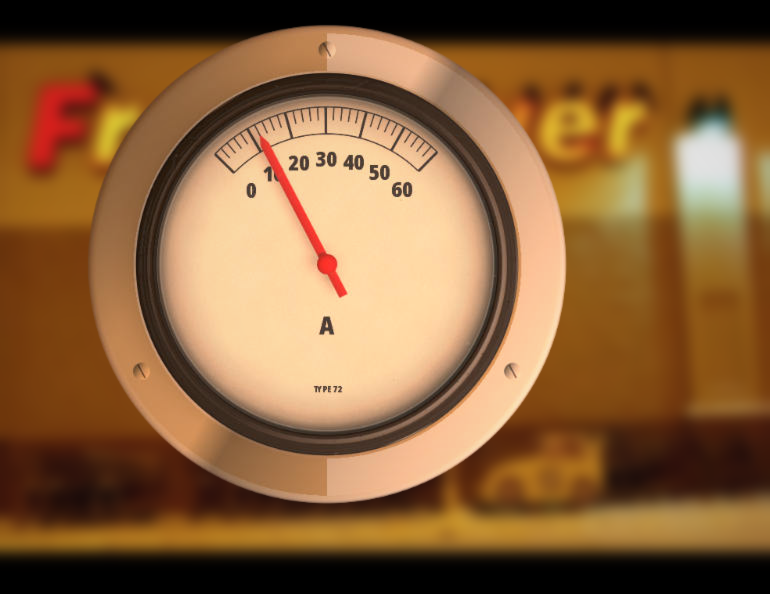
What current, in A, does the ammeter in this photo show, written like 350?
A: 12
